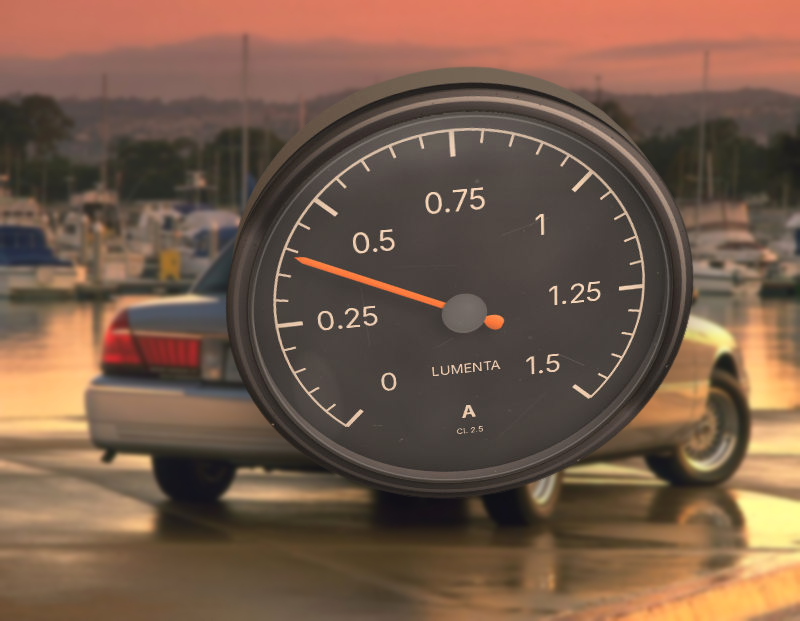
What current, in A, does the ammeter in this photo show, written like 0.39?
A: 0.4
